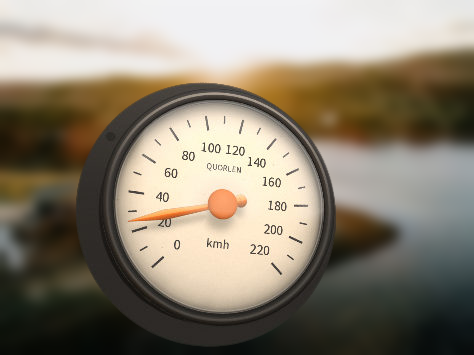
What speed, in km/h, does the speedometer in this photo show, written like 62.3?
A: 25
